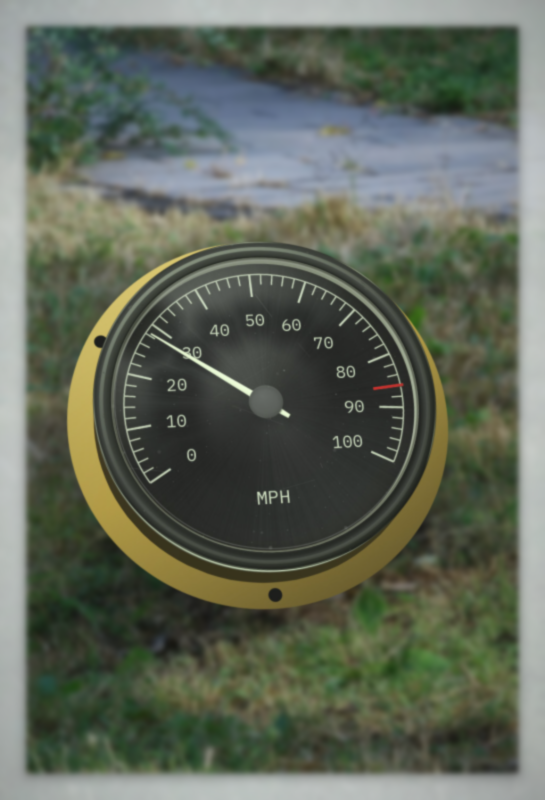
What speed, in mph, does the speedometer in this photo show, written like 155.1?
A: 28
